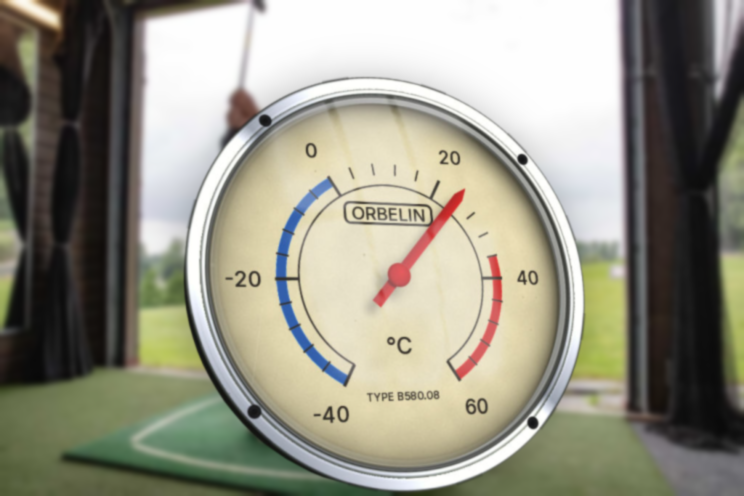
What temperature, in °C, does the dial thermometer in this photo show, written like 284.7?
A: 24
